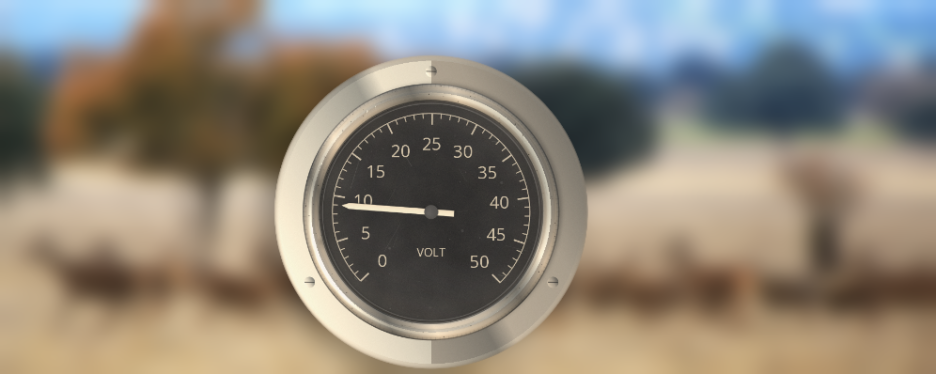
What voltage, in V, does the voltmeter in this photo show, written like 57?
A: 9
